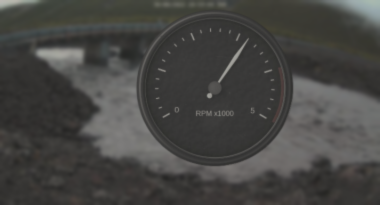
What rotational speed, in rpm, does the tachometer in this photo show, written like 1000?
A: 3200
